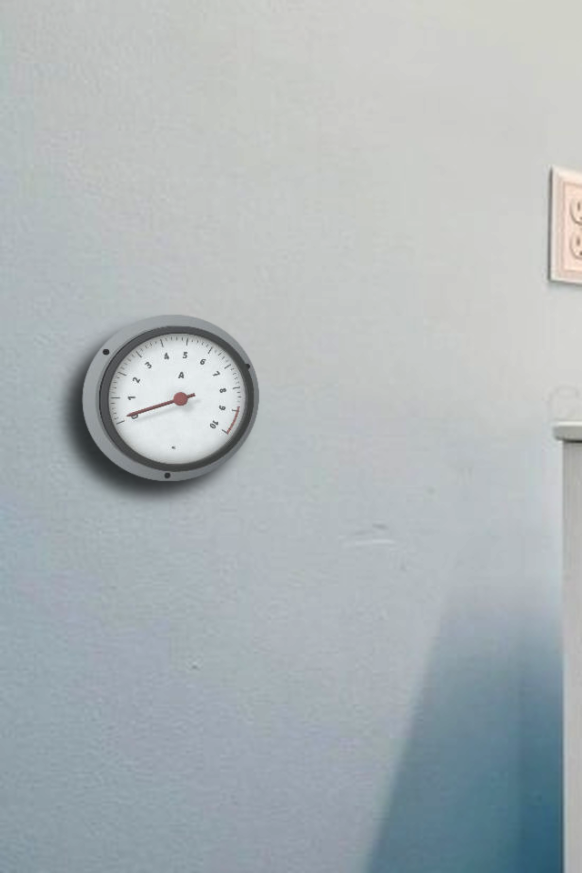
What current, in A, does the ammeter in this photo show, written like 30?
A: 0.2
